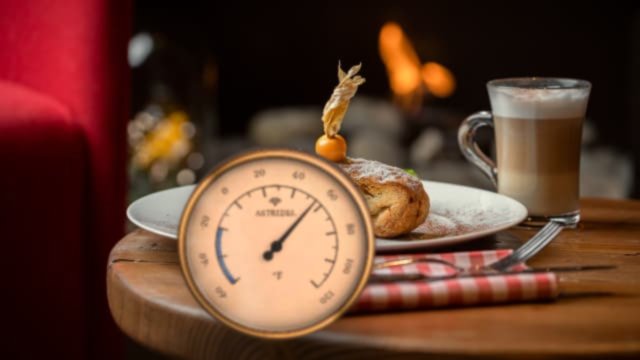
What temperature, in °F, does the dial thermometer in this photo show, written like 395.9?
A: 55
